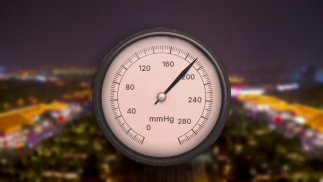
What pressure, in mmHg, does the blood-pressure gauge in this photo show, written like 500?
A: 190
